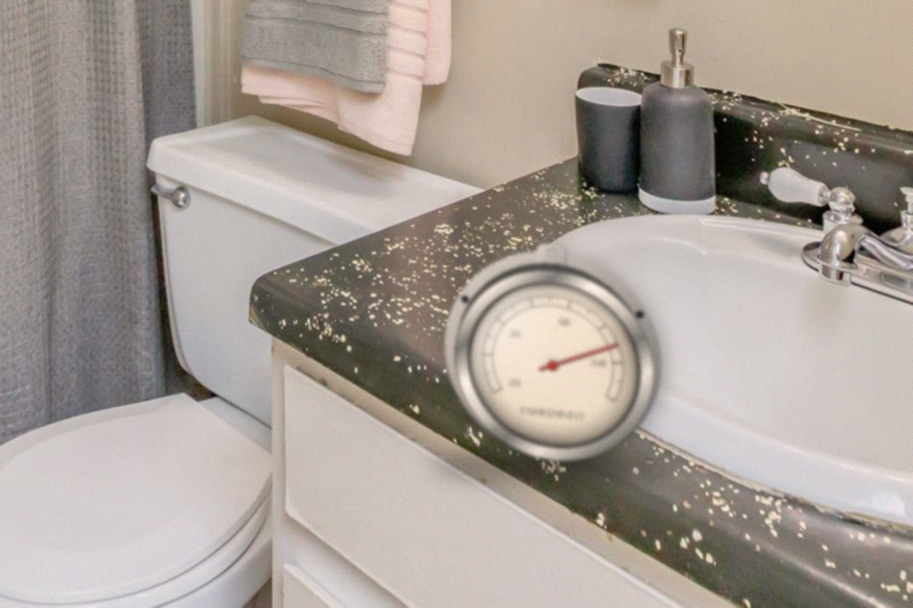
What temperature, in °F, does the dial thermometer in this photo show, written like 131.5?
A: 90
